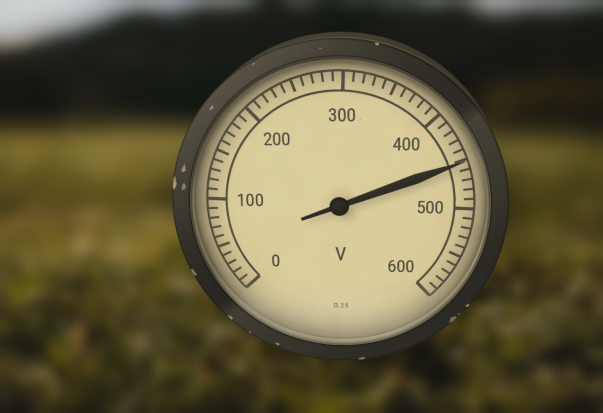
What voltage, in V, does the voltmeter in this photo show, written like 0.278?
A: 450
